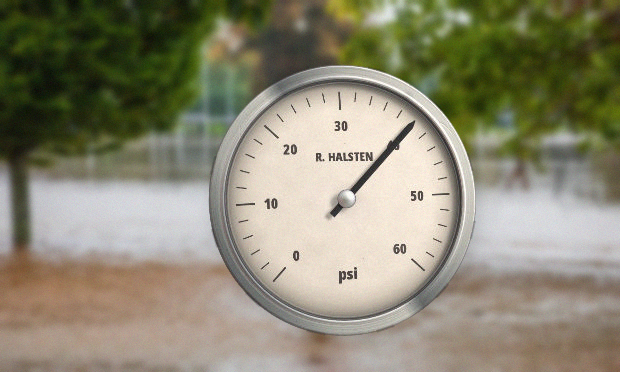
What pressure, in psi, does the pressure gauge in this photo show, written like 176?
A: 40
